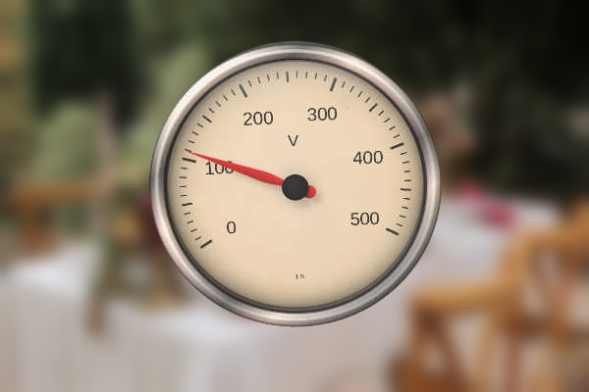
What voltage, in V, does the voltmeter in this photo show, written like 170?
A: 110
